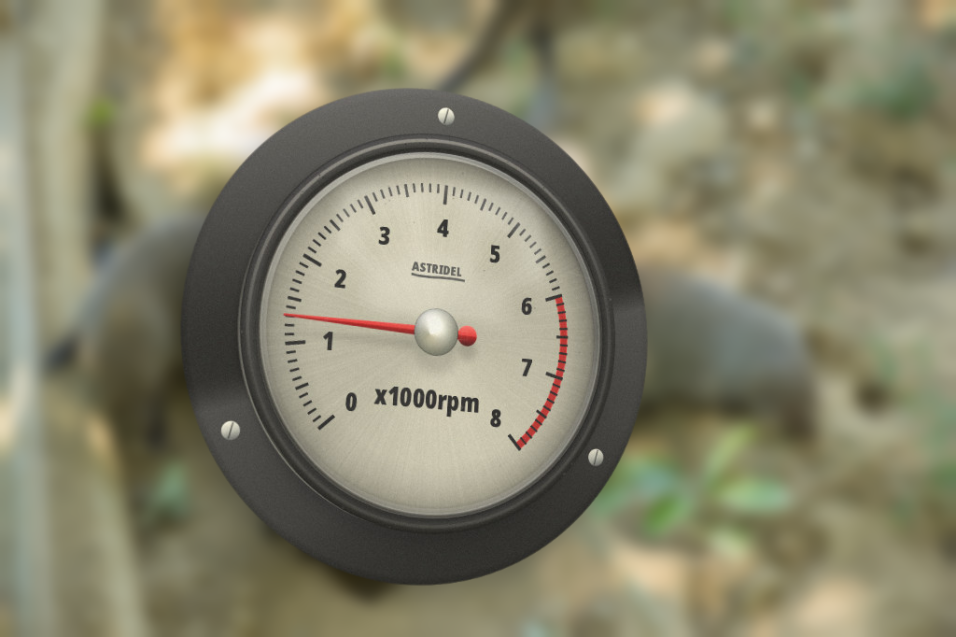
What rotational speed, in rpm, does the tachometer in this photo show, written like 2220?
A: 1300
